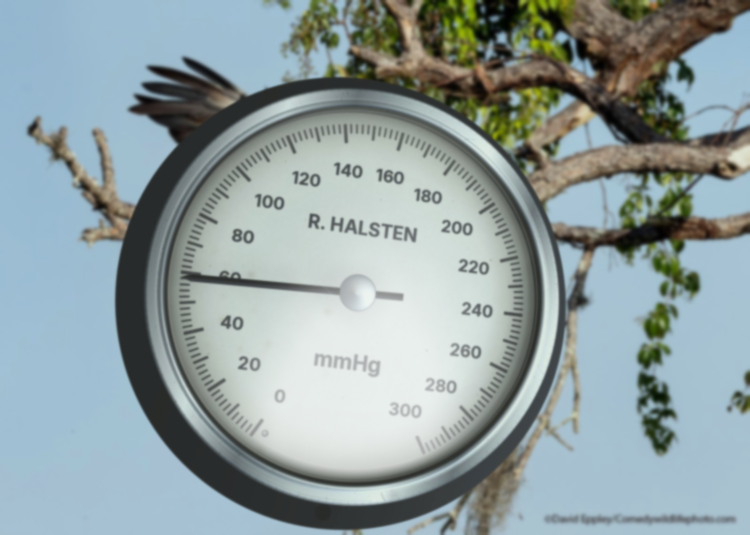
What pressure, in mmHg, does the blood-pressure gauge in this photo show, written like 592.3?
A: 58
